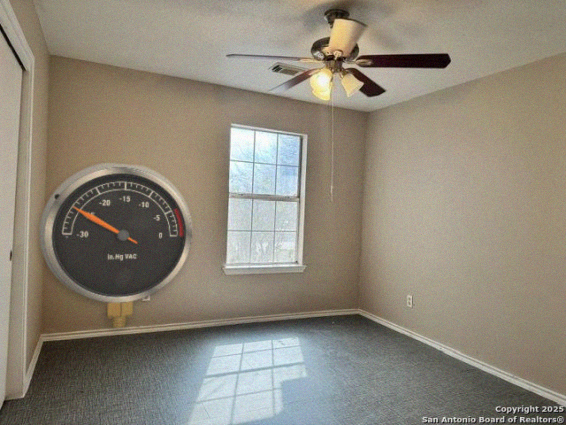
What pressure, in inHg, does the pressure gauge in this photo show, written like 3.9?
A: -25
